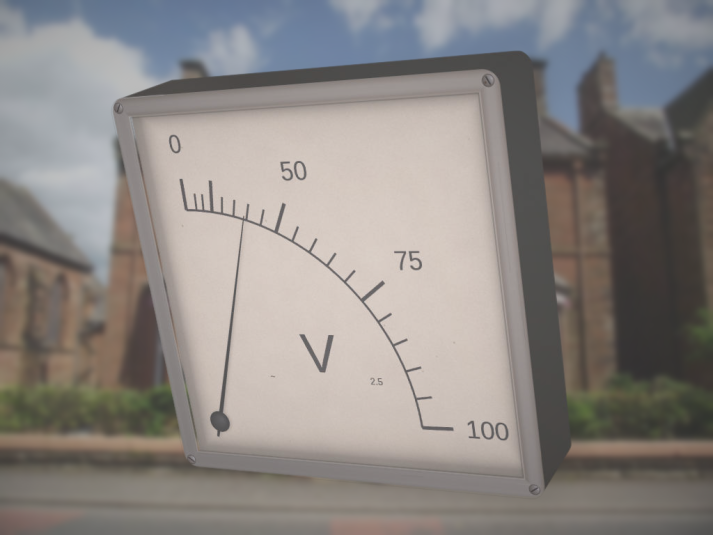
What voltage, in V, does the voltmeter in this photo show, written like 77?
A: 40
